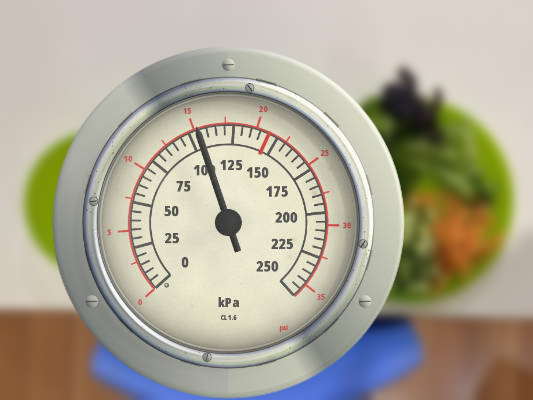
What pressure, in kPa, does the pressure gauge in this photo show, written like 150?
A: 105
